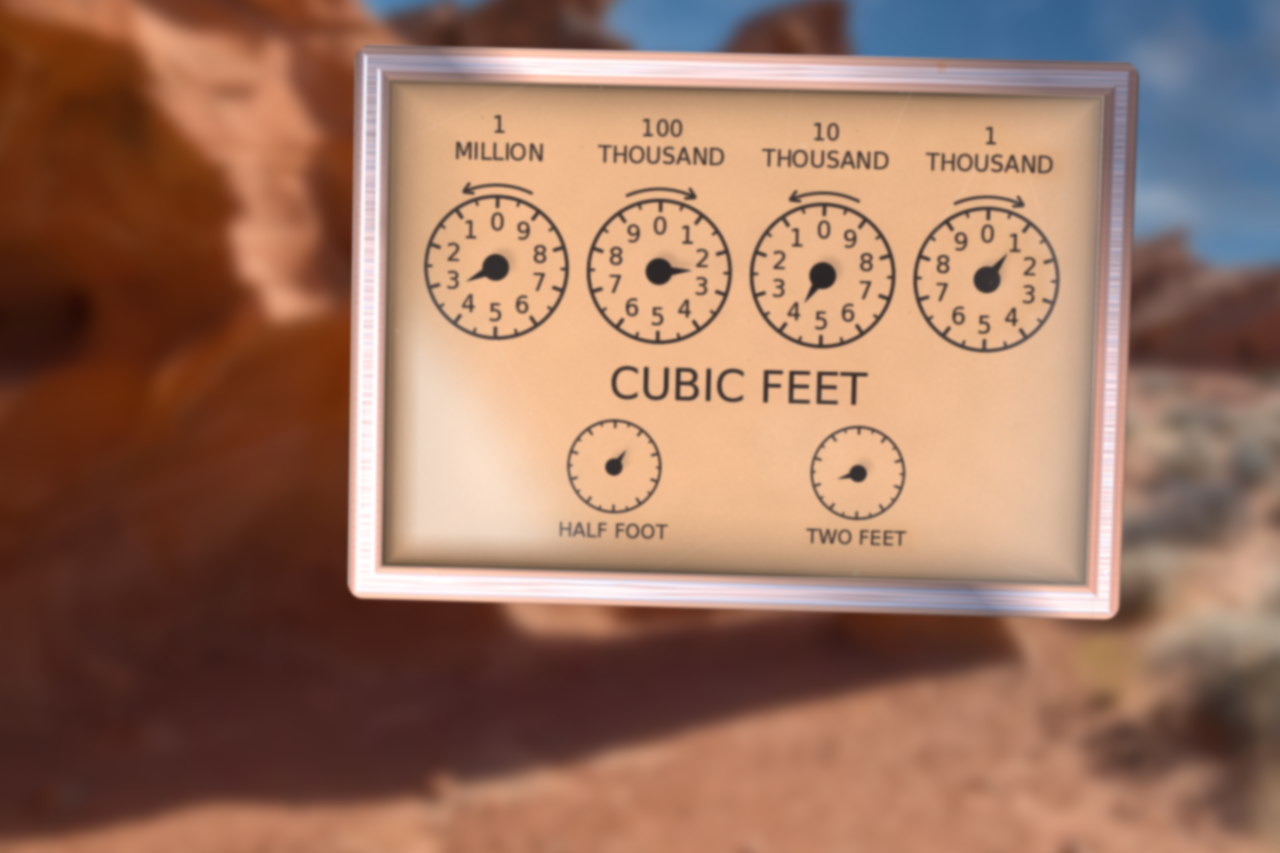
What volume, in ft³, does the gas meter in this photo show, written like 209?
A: 324100
